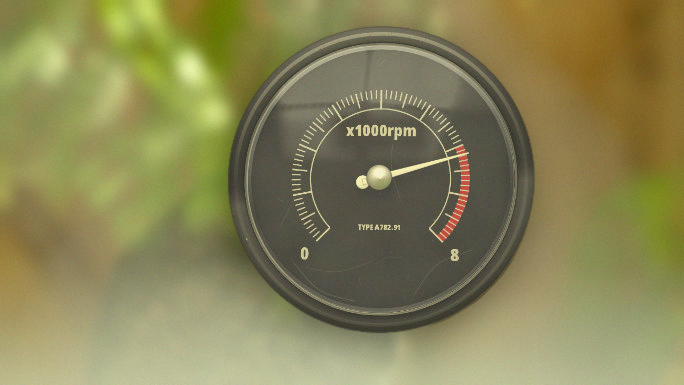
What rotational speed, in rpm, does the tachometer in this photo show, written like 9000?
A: 6200
